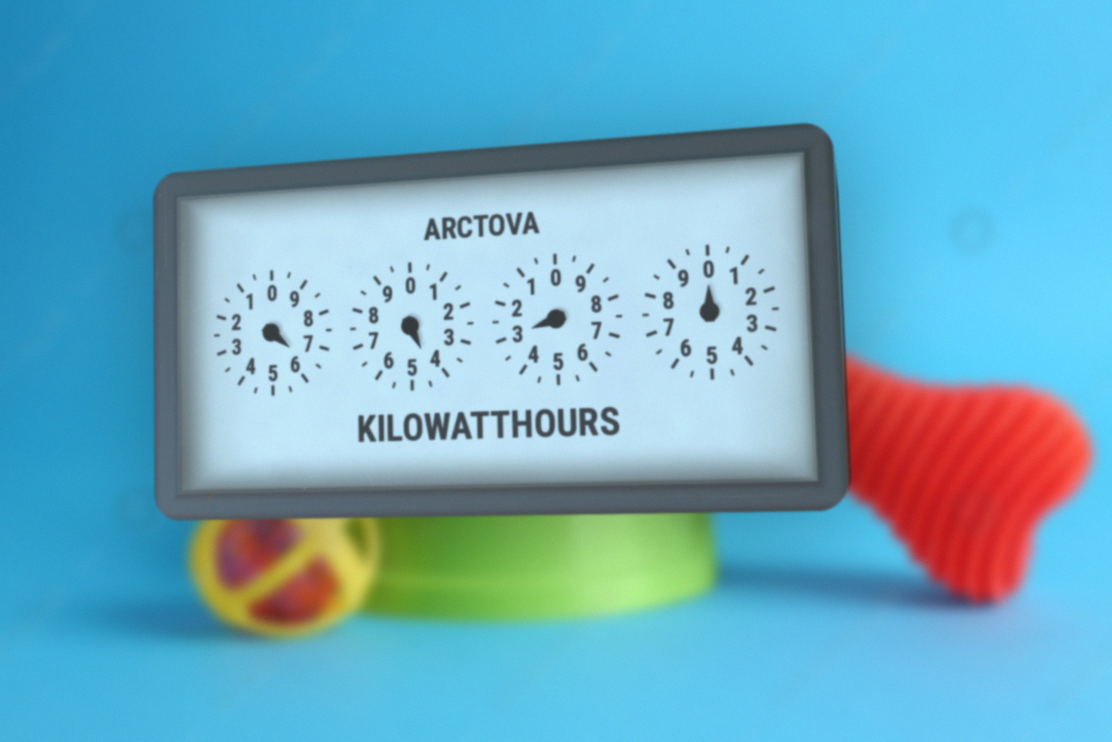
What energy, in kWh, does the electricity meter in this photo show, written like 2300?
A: 6430
